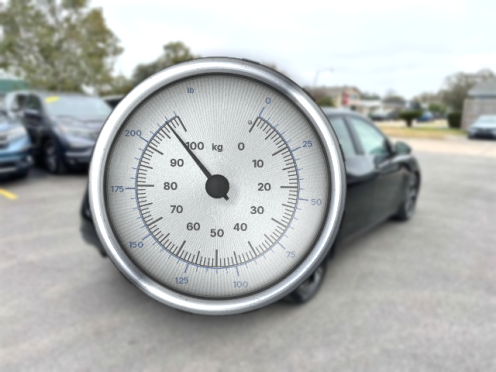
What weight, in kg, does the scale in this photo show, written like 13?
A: 97
